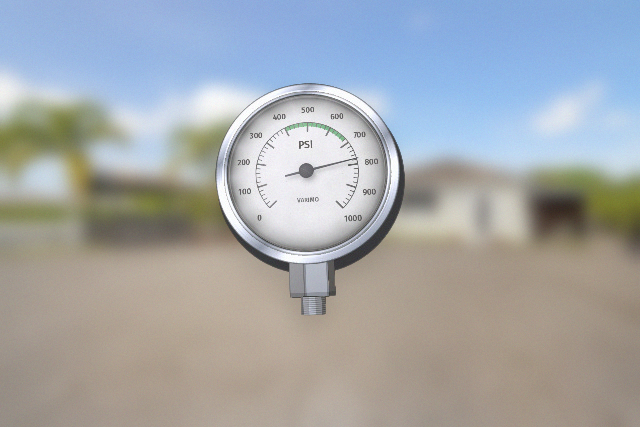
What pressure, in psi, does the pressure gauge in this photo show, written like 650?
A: 780
